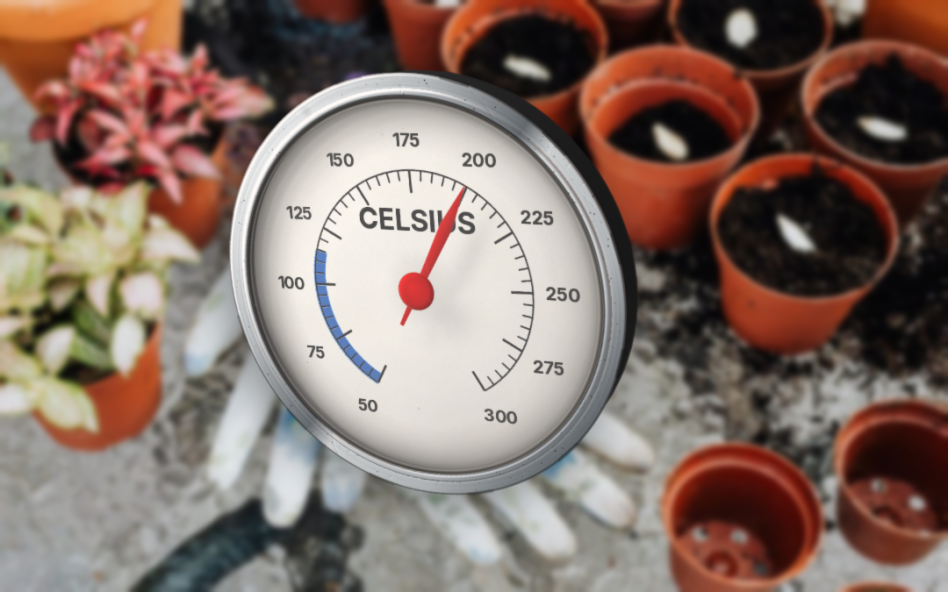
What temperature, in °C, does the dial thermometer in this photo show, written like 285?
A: 200
